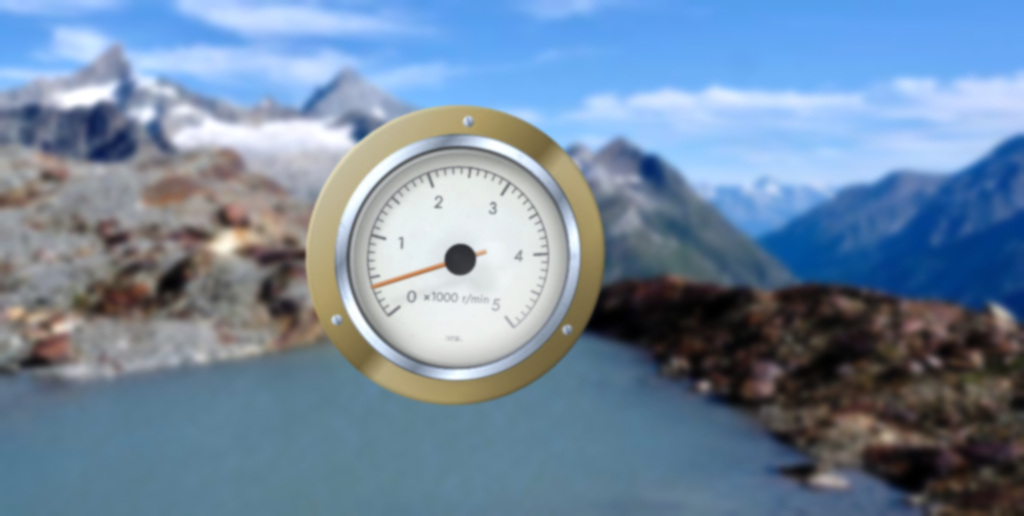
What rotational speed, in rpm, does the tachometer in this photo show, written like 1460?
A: 400
